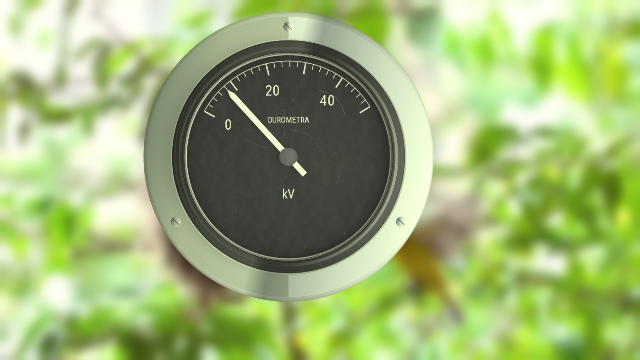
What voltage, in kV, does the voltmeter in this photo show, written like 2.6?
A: 8
